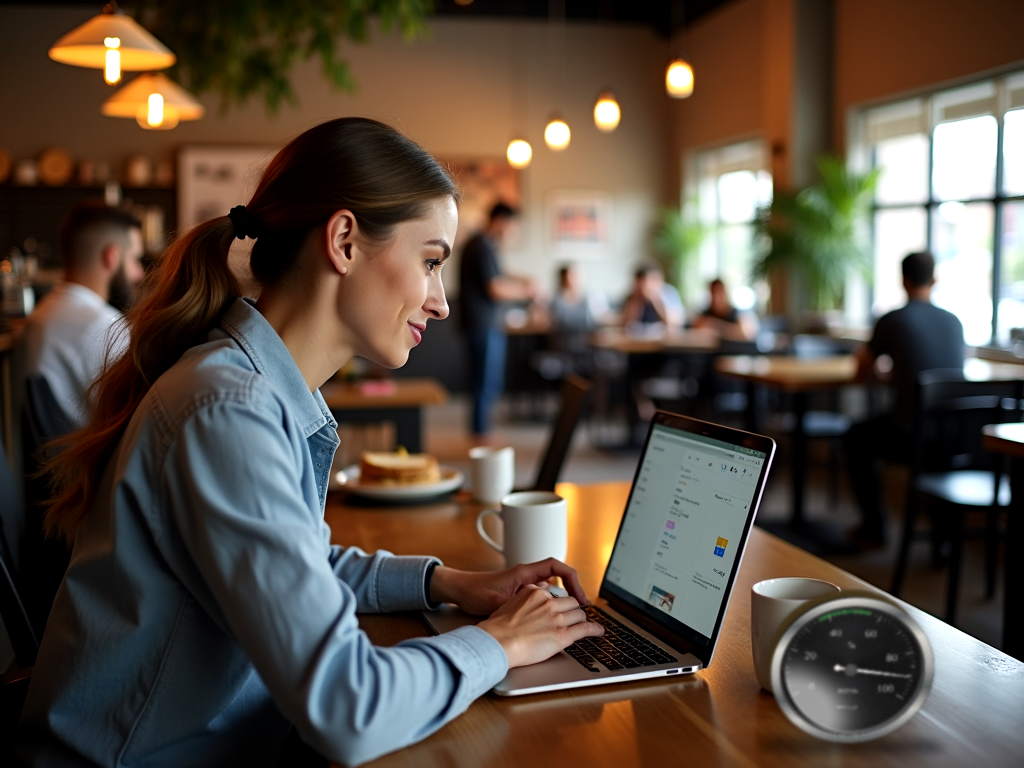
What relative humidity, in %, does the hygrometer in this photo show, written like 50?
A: 90
